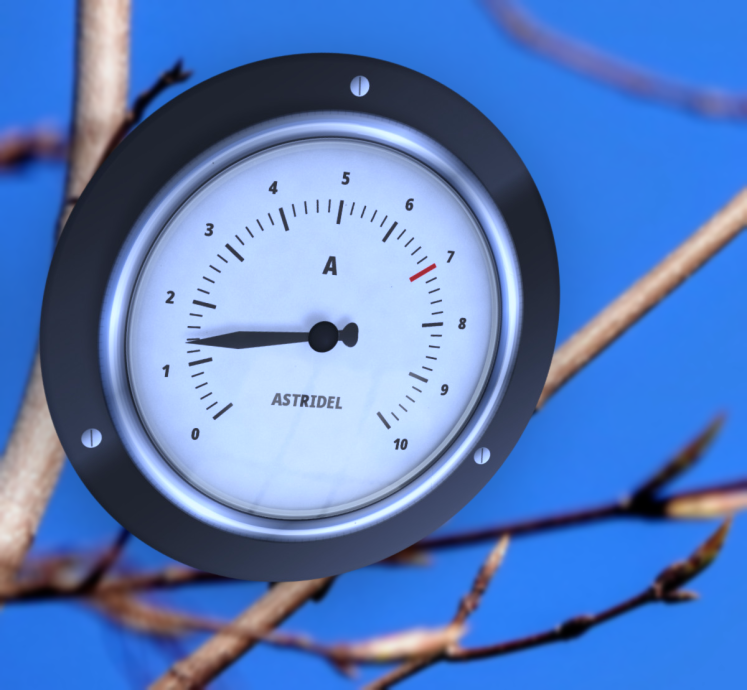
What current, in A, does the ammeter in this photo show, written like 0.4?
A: 1.4
